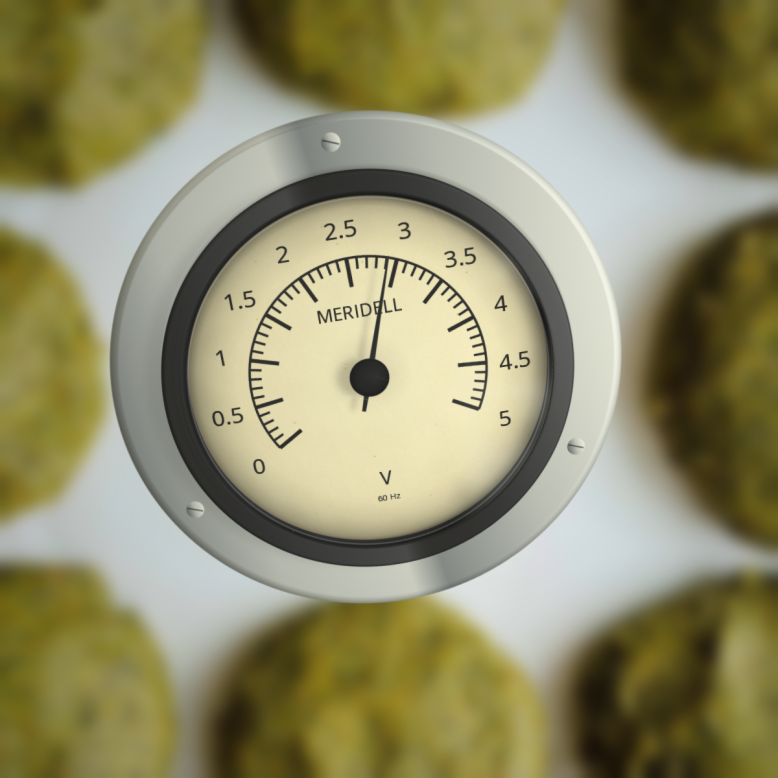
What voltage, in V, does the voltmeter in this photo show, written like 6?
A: 2.9
